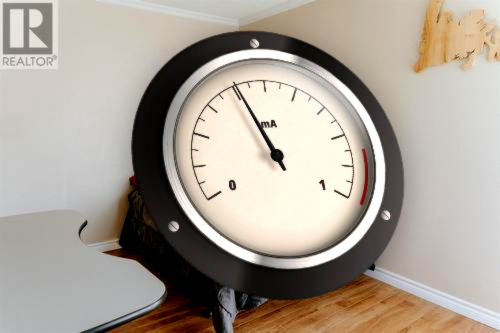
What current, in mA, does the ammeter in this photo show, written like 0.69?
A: 0.4
